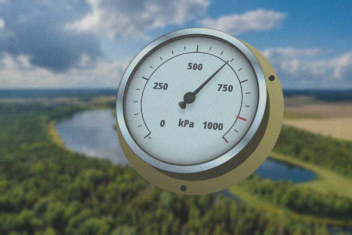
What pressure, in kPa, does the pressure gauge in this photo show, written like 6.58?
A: 650
